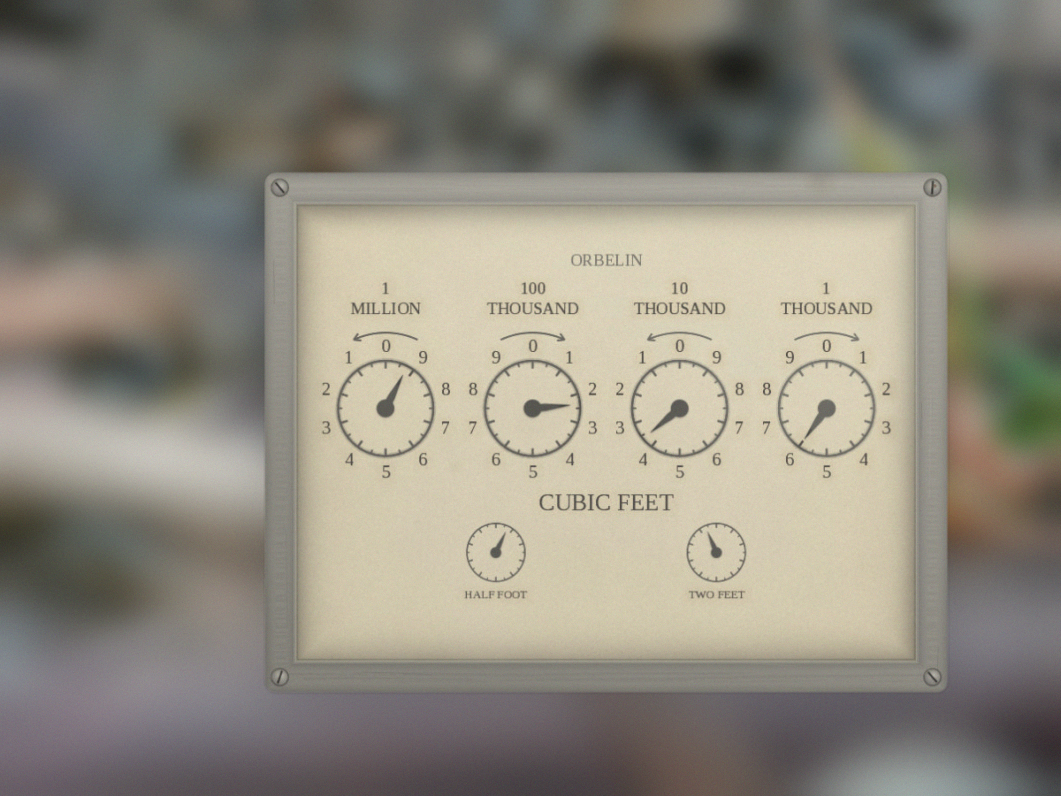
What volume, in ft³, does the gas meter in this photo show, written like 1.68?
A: 923600
